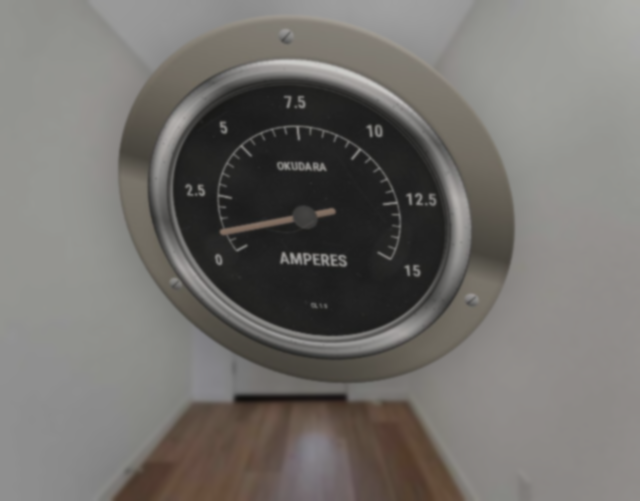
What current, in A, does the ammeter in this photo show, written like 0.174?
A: 1
